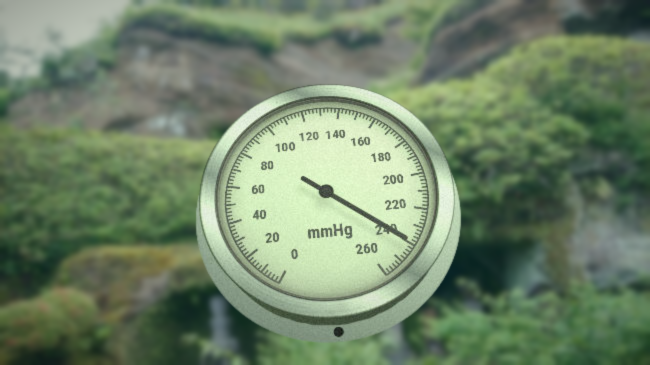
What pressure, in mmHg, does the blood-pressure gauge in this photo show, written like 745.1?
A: 240
